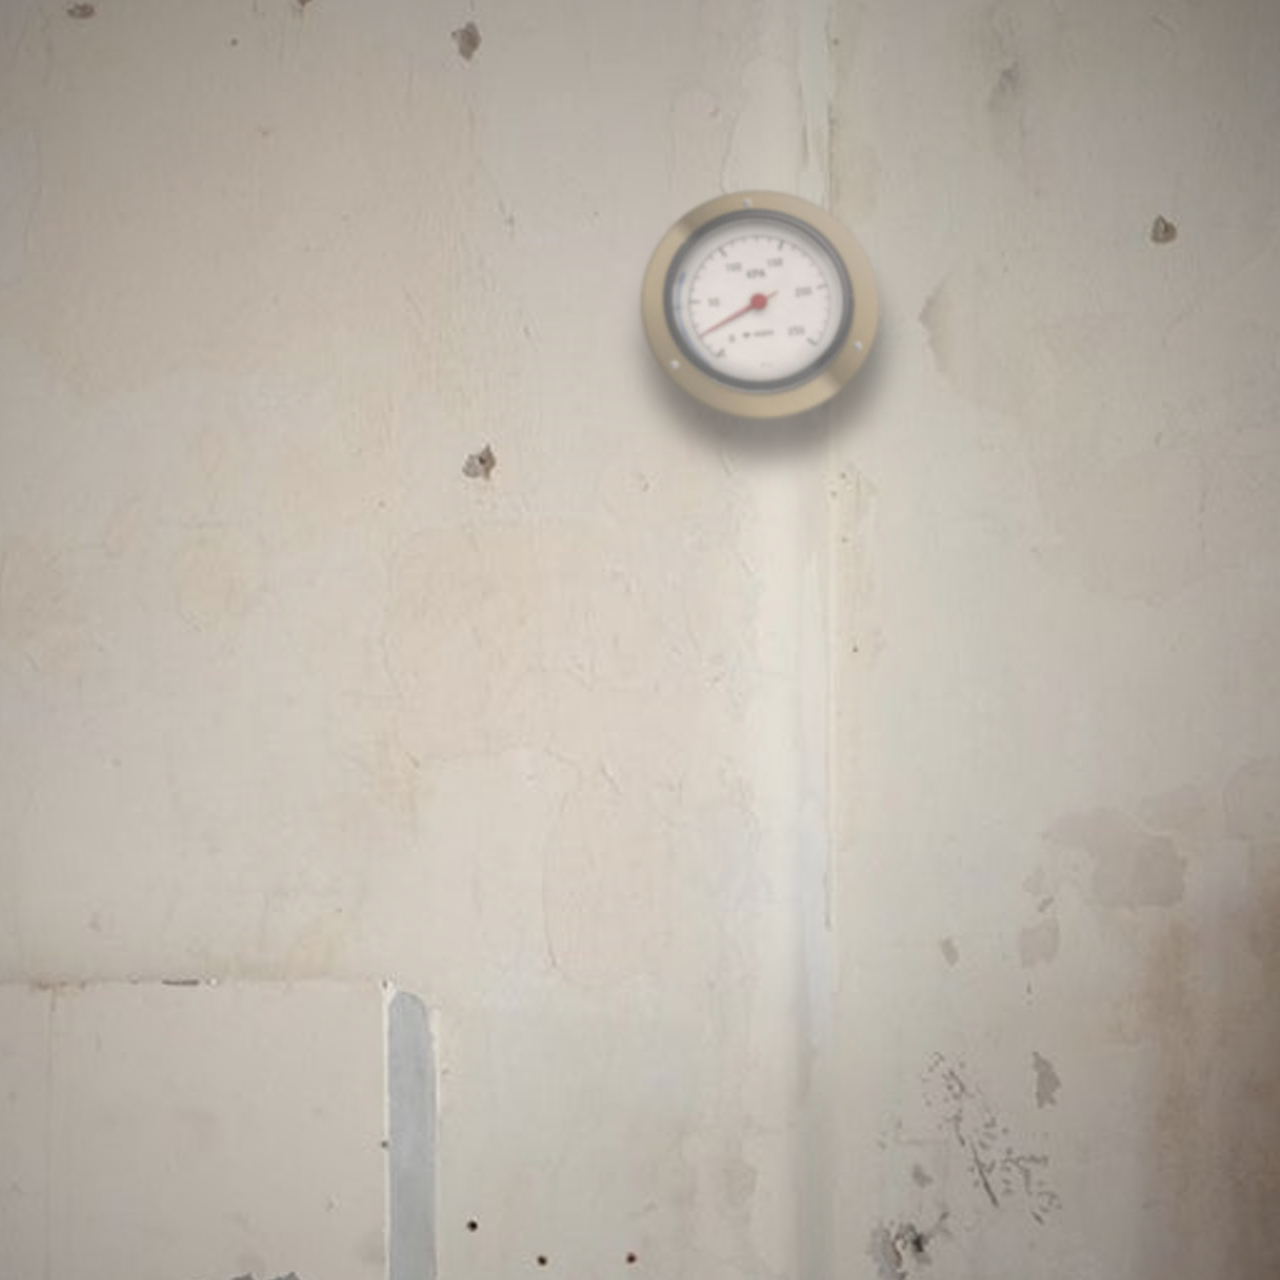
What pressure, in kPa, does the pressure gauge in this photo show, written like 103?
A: 20
